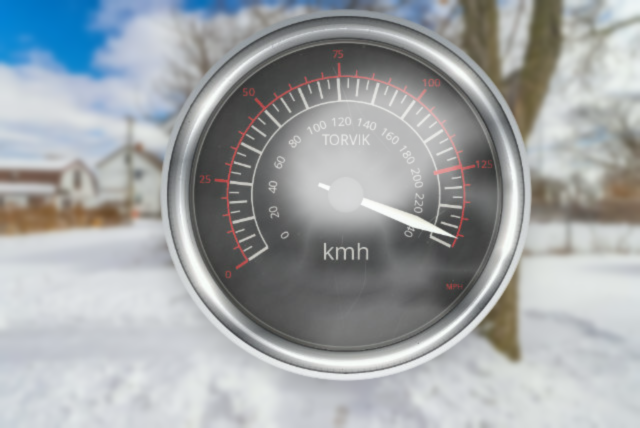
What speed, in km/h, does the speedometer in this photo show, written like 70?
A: 235
